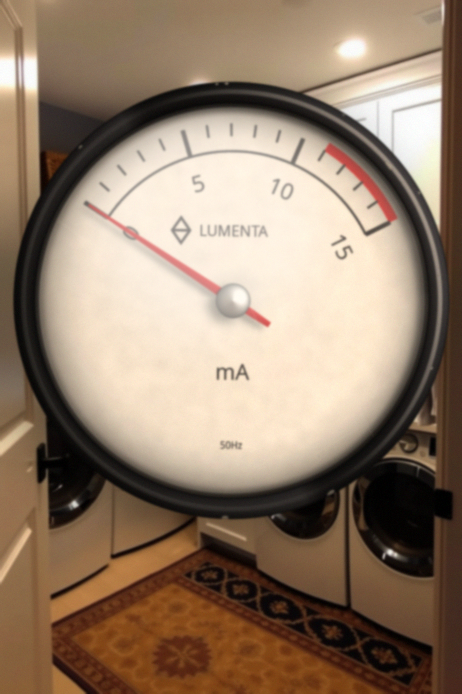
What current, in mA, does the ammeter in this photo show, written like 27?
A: 0
